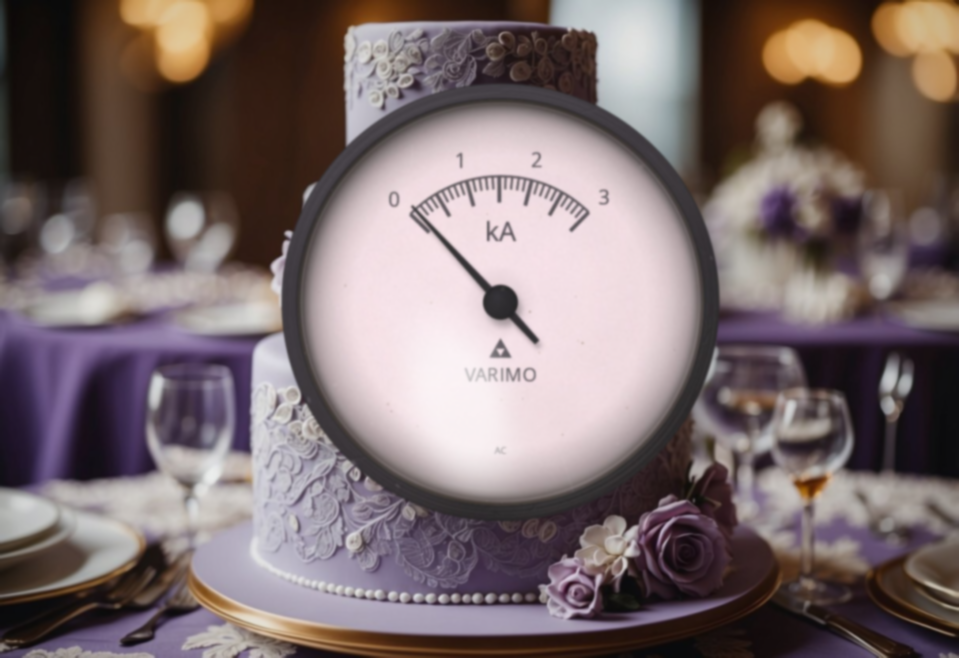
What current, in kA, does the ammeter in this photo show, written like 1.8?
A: 0.1
